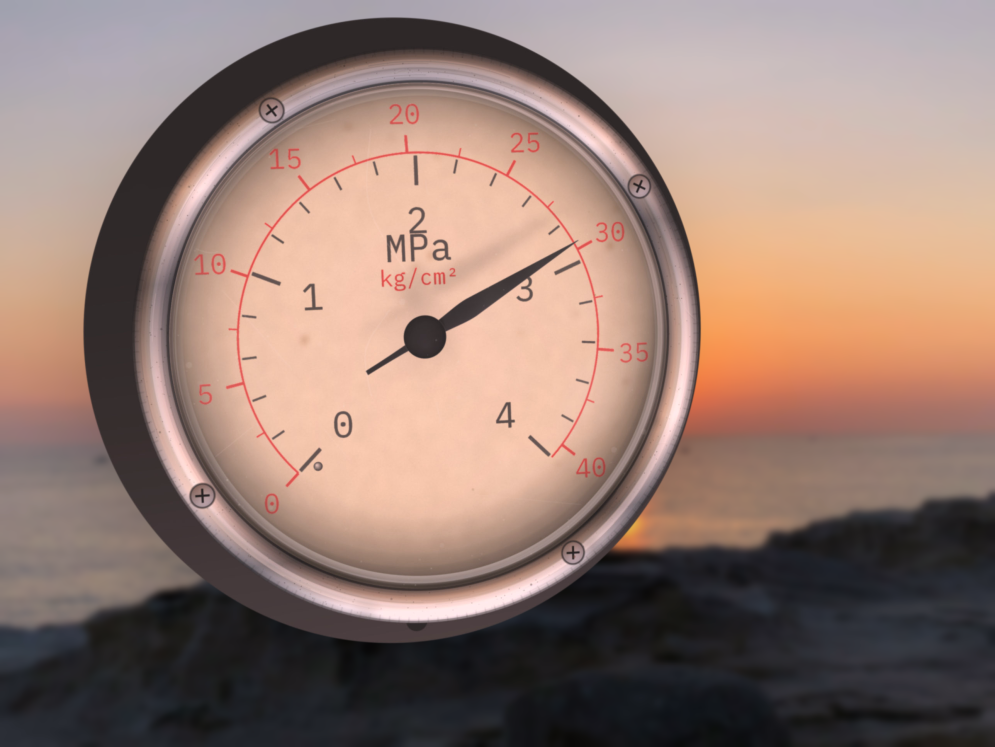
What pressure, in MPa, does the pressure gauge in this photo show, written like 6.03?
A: 2.9
